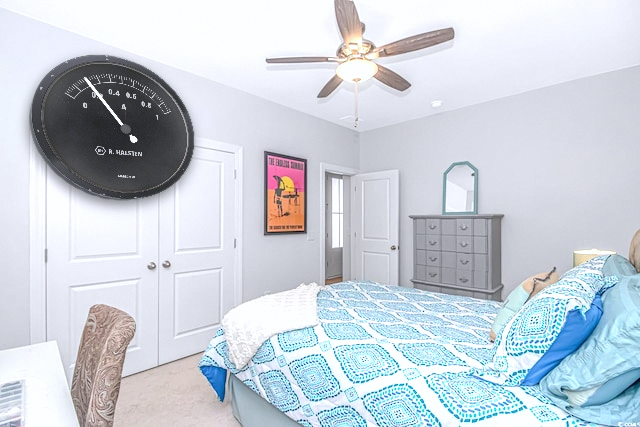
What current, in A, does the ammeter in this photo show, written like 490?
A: 0.2
